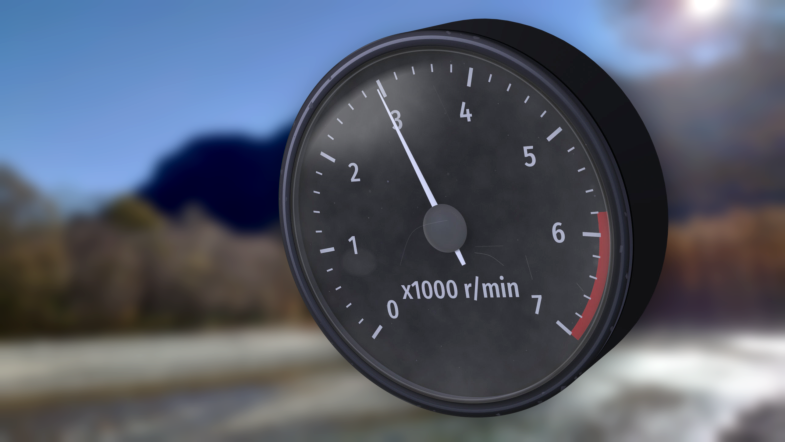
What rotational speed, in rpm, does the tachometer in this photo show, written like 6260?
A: 3000
